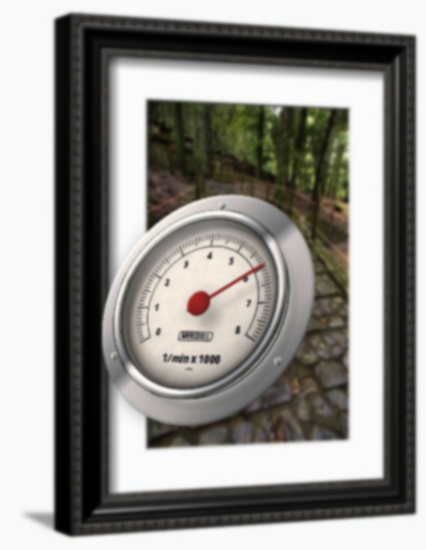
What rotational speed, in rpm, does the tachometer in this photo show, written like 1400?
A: 6000
